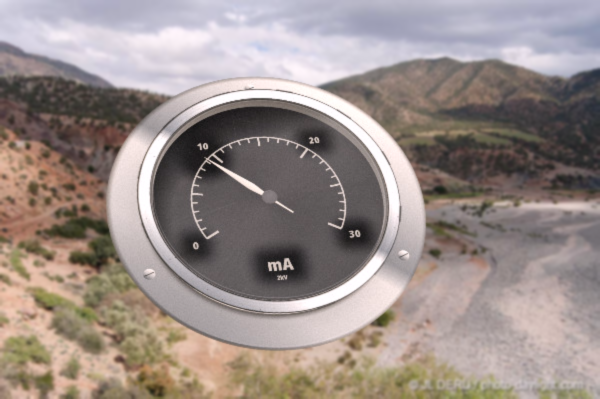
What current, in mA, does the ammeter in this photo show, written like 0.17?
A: 9
